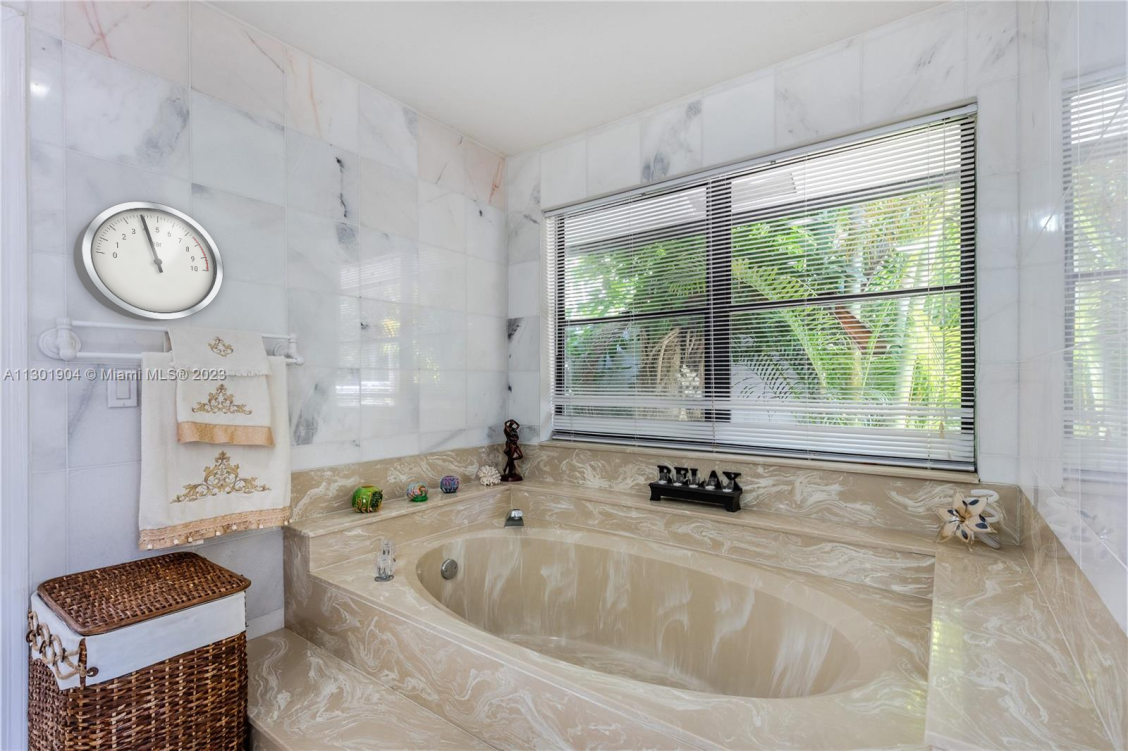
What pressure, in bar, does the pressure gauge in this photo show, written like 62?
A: 4
